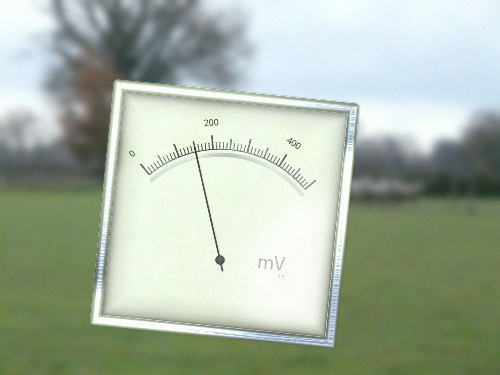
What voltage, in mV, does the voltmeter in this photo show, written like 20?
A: 150
